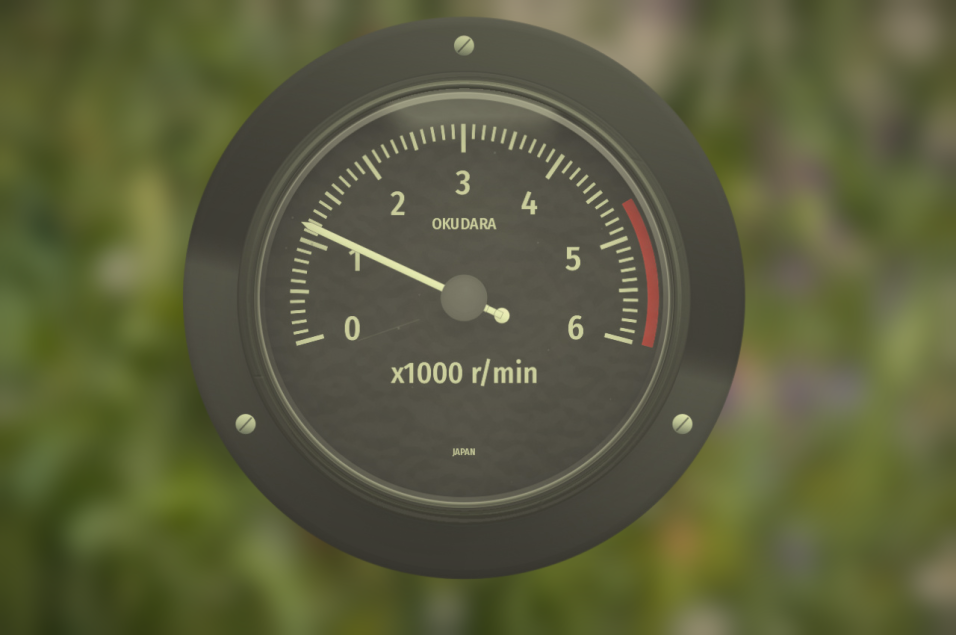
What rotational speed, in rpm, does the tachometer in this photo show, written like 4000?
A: 1150
